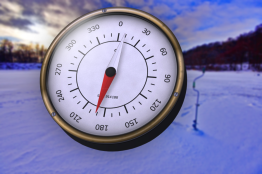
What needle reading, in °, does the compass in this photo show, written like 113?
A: 190
